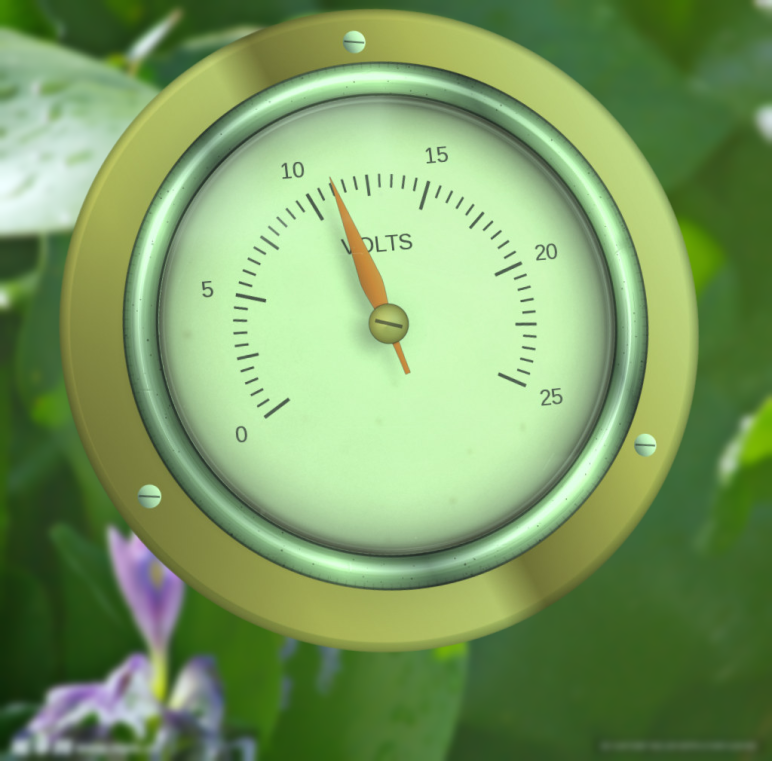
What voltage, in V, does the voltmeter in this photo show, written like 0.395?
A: 11
